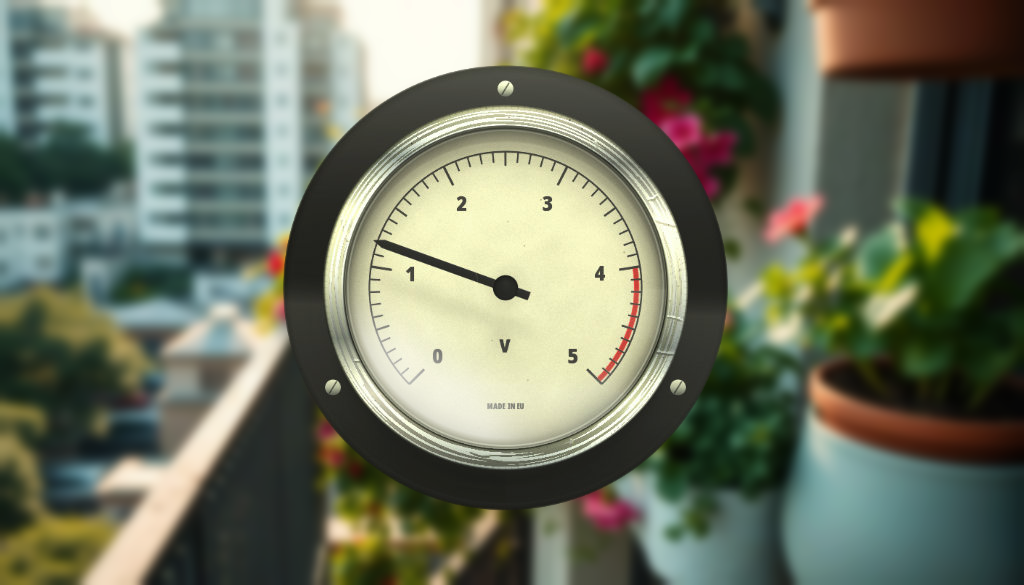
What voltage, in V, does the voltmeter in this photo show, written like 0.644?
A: 1.2
